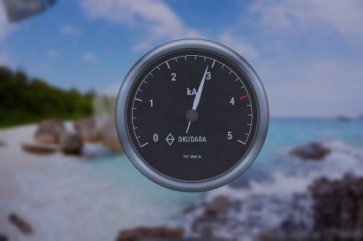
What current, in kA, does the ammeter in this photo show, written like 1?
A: 2.9
